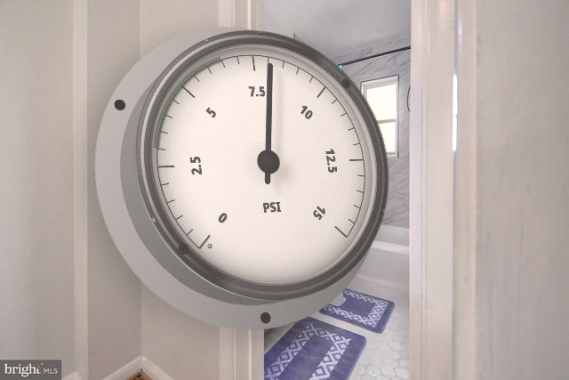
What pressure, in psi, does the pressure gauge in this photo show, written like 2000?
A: 8
